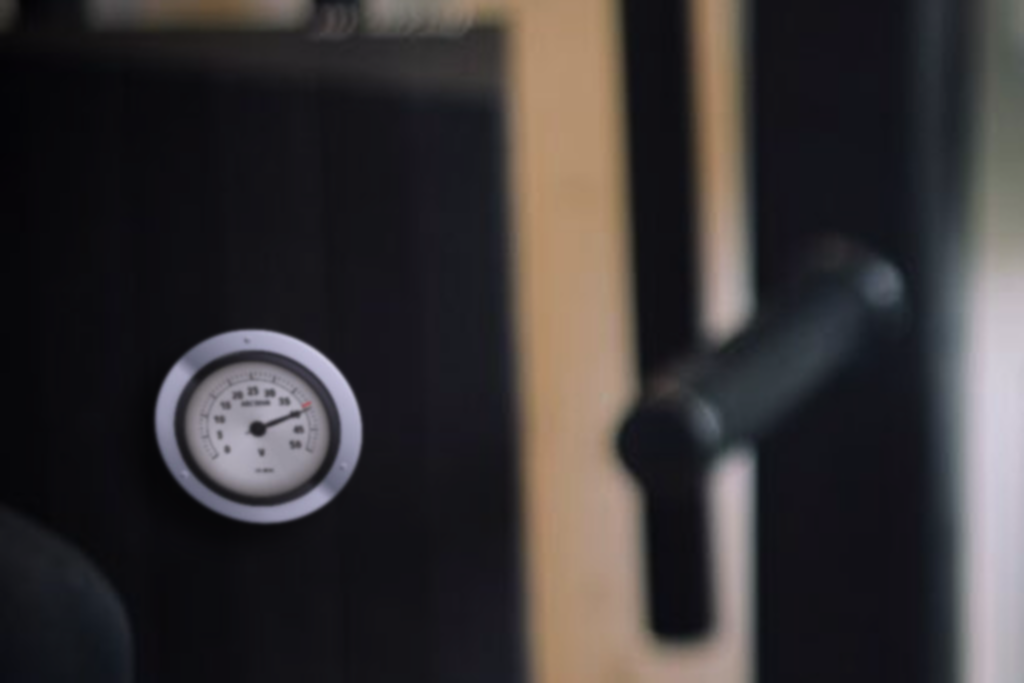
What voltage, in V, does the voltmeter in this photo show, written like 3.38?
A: 40
